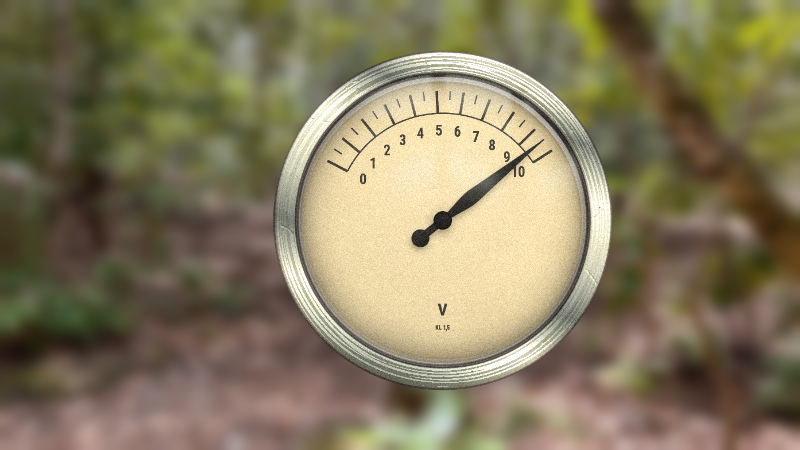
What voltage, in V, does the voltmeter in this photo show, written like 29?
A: 9.5
